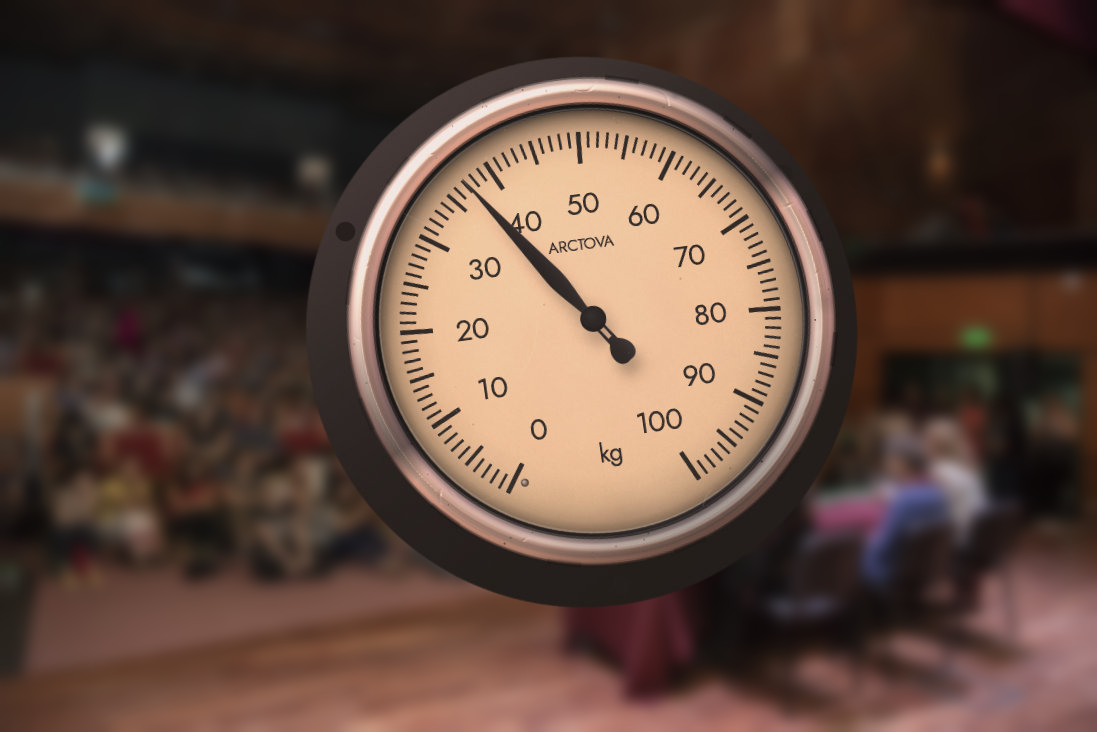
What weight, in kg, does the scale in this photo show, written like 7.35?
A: 37
